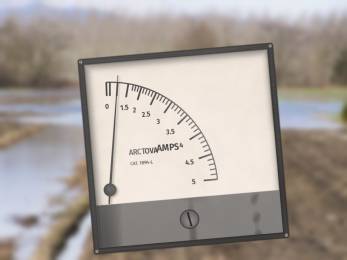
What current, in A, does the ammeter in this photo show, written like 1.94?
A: 1
